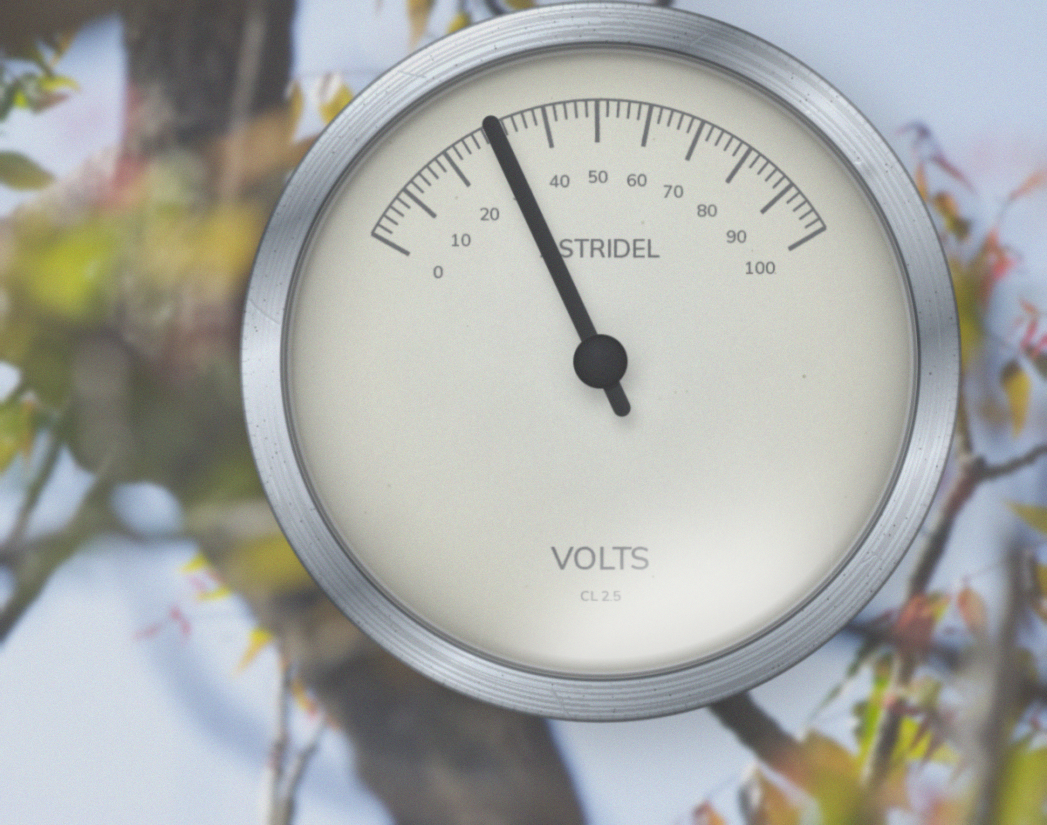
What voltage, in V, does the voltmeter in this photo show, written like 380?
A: 30
